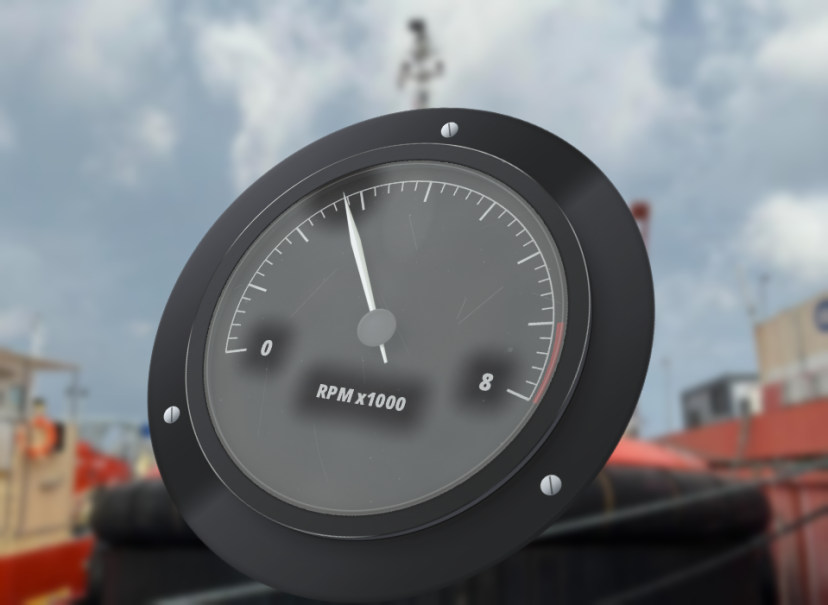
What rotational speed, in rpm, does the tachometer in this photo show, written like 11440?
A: 2800
